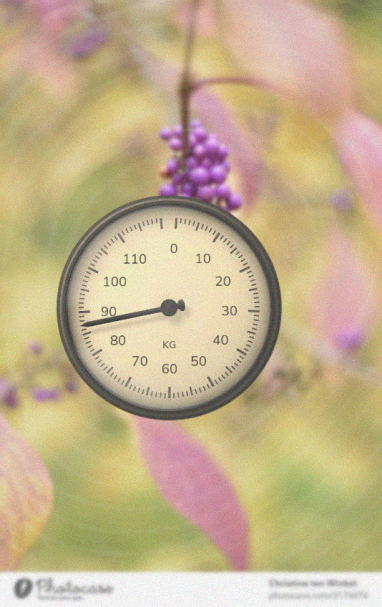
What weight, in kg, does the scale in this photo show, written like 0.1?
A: 87
